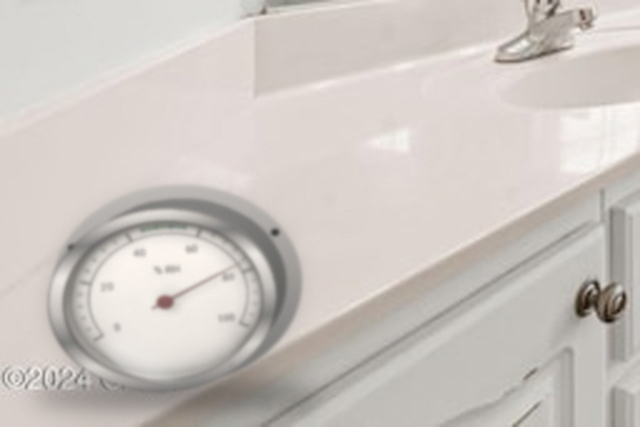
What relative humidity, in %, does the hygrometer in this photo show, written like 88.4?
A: 76
